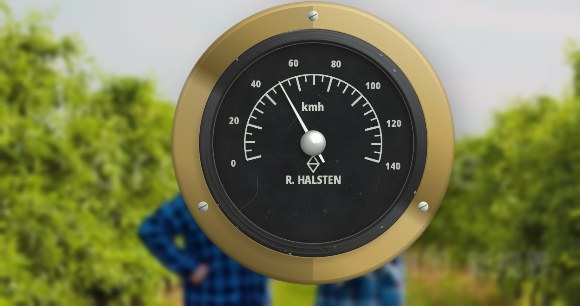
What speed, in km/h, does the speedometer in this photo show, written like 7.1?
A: 50
